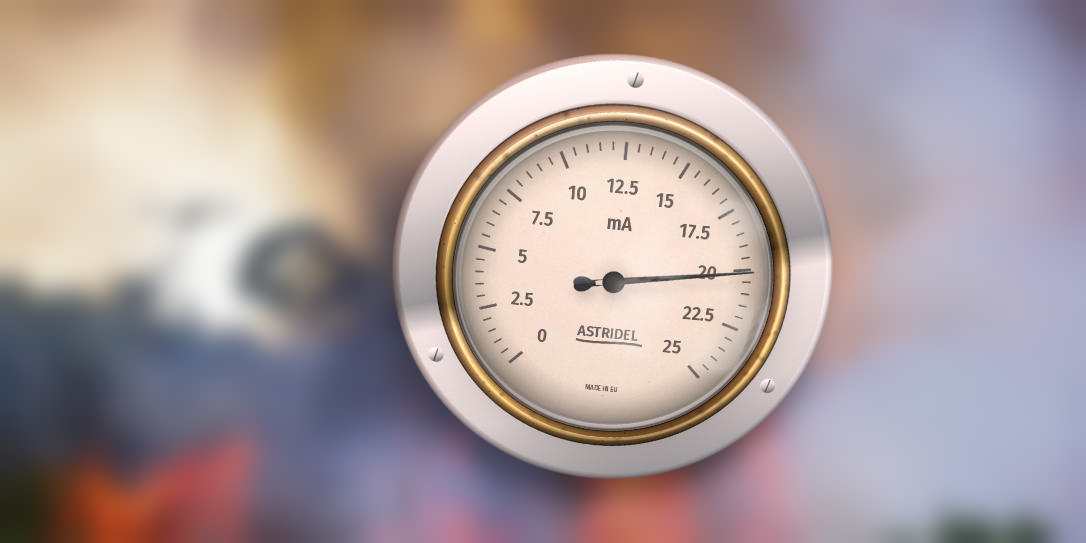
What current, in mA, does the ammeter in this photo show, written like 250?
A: 20
